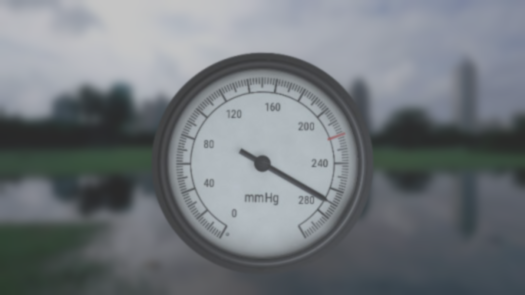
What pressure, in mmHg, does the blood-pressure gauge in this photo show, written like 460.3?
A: 270
